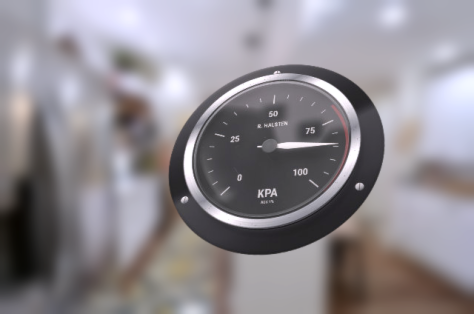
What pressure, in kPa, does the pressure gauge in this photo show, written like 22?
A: 85
